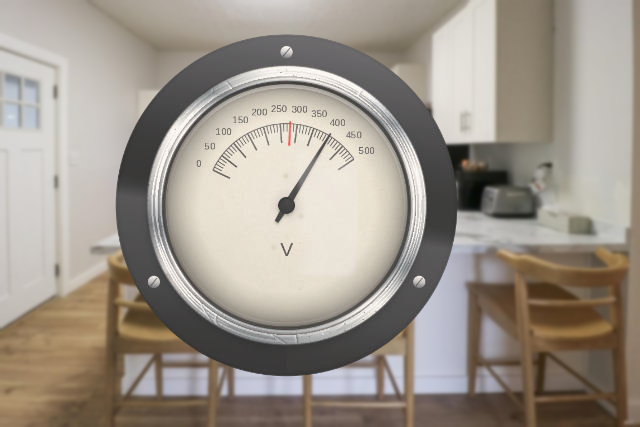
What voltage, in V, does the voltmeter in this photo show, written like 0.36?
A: 400
